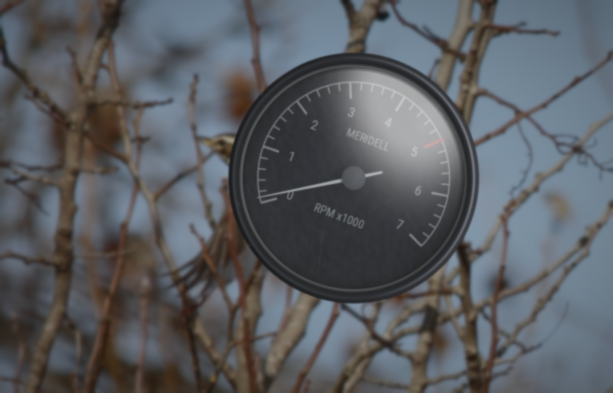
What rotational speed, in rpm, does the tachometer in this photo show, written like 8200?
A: 100
